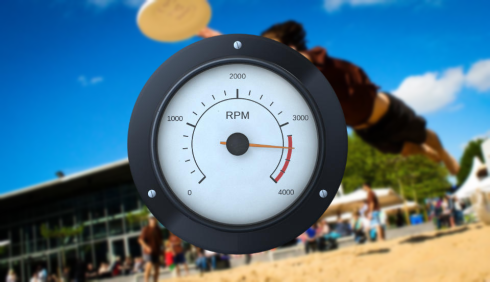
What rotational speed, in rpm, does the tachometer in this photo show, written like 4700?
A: 3400
